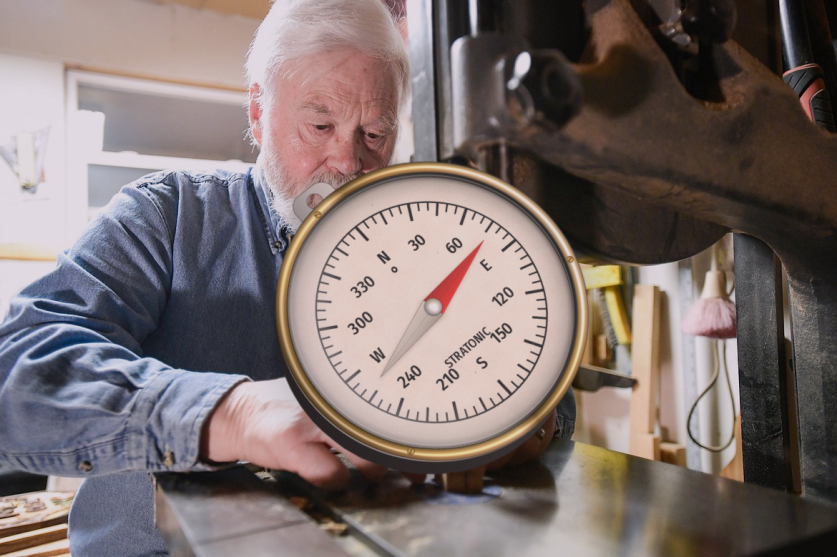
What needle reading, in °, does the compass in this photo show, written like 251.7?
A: 77.5
